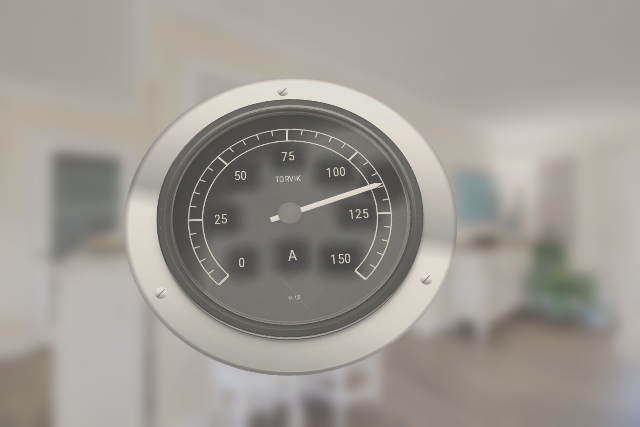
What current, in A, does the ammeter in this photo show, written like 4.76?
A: 115
